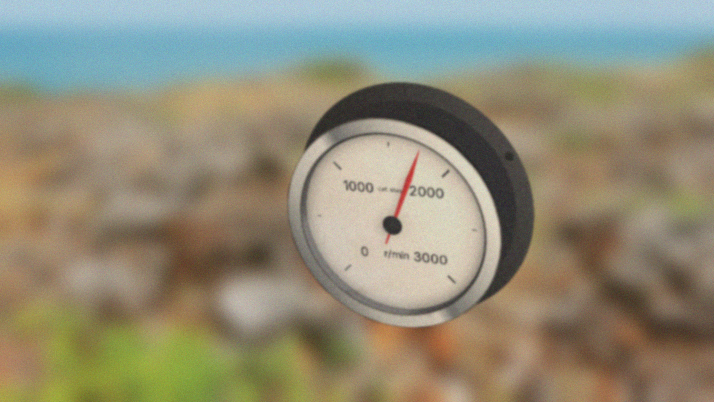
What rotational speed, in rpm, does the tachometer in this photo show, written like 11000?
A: 1750
